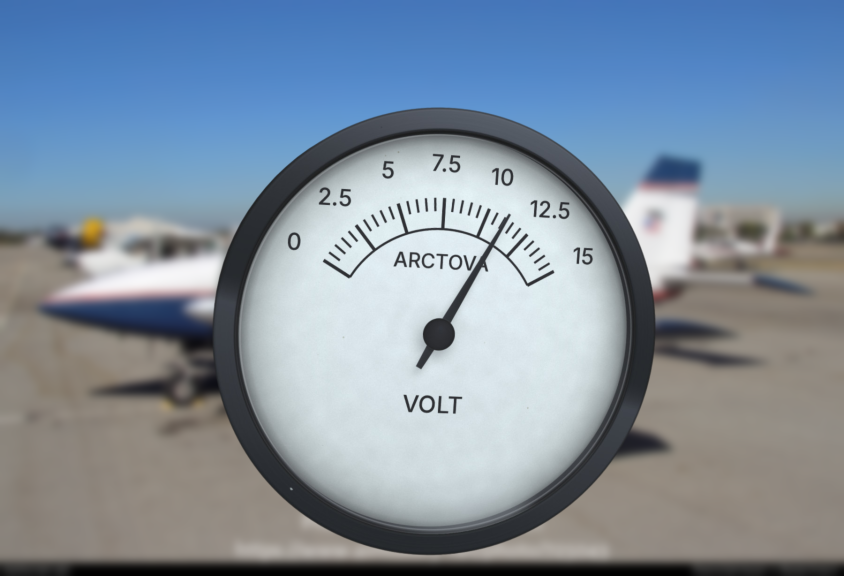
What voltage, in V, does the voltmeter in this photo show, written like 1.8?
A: 11
